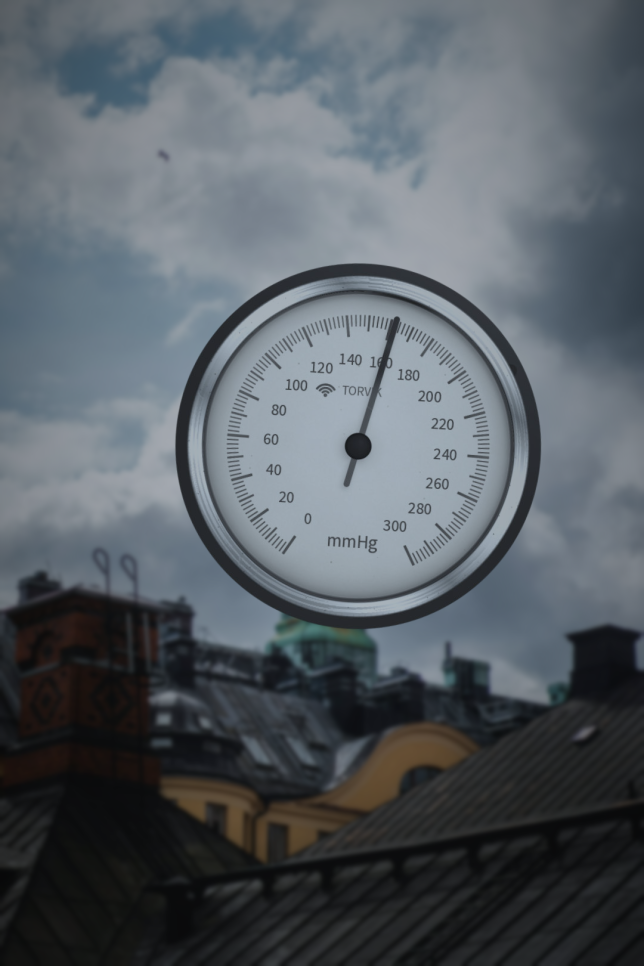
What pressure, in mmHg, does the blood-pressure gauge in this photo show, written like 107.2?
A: 162
